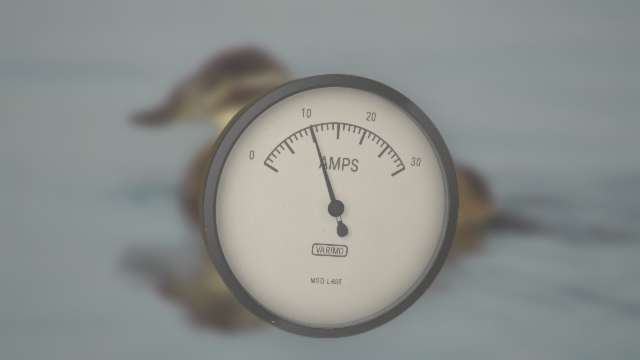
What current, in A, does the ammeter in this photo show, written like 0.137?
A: 10
